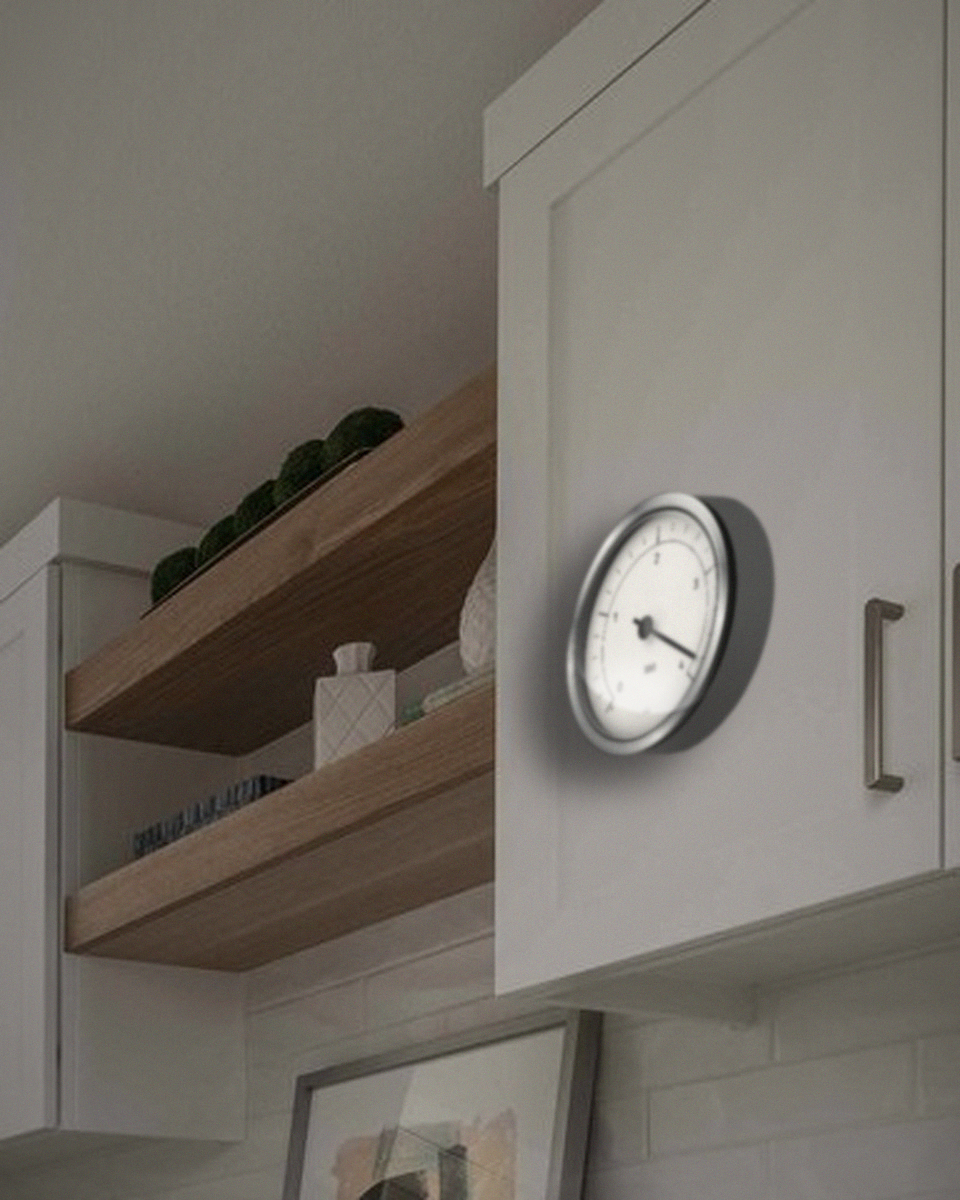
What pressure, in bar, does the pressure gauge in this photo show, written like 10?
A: 3.8
